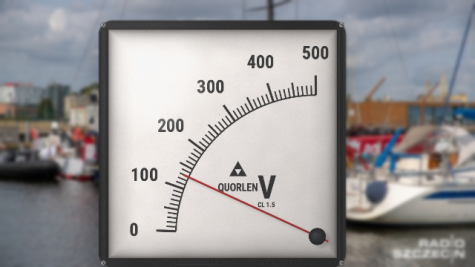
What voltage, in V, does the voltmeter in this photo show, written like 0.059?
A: 130
